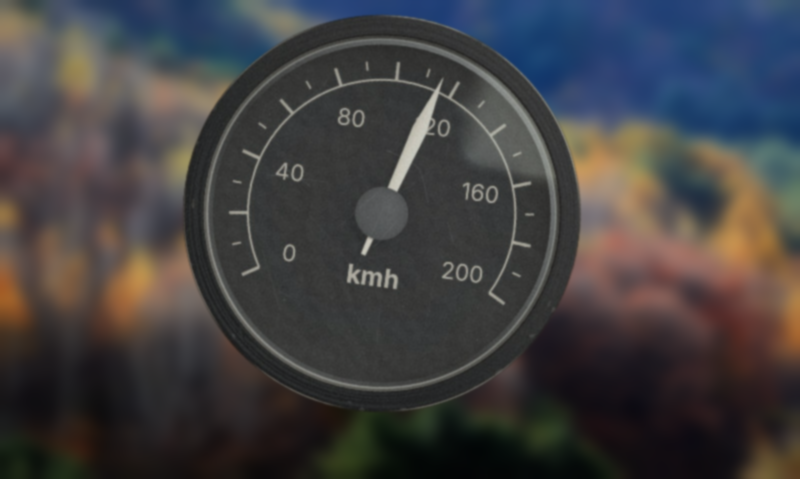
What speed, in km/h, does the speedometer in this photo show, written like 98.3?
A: 115
